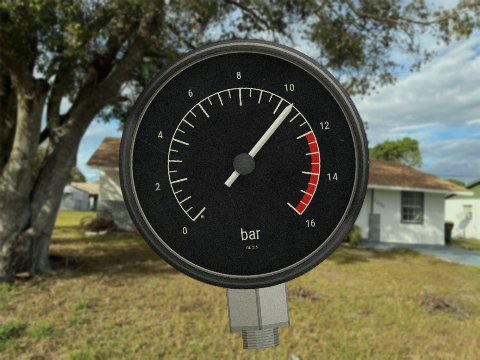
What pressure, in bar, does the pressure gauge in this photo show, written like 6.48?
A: 10.5
